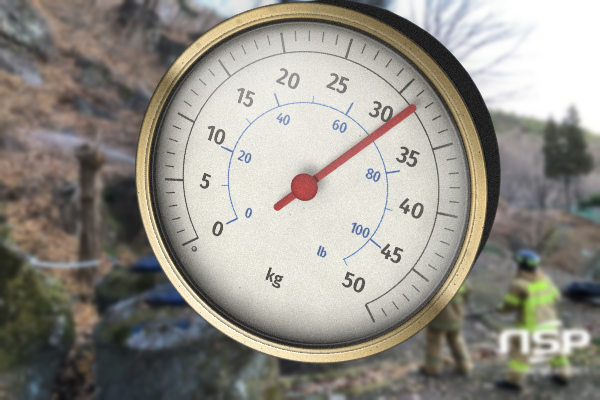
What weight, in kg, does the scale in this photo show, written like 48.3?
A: 31.5
